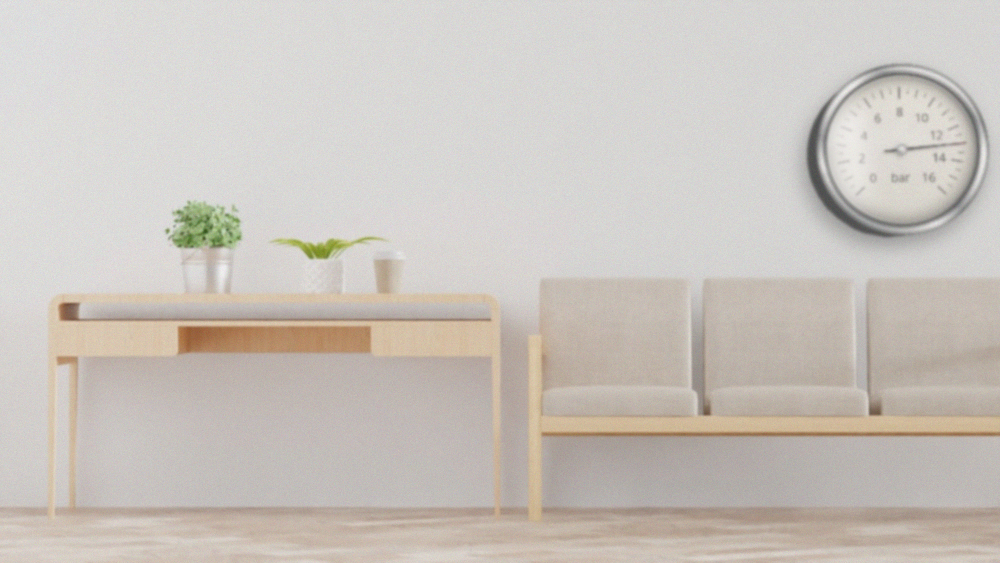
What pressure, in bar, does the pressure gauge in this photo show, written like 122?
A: 13
